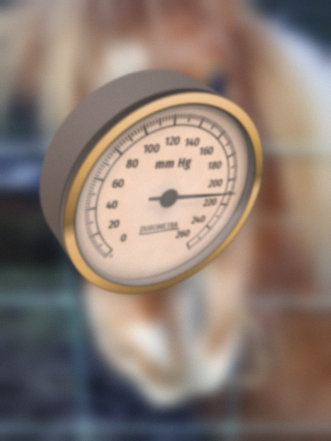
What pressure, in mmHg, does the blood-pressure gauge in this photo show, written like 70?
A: 210
